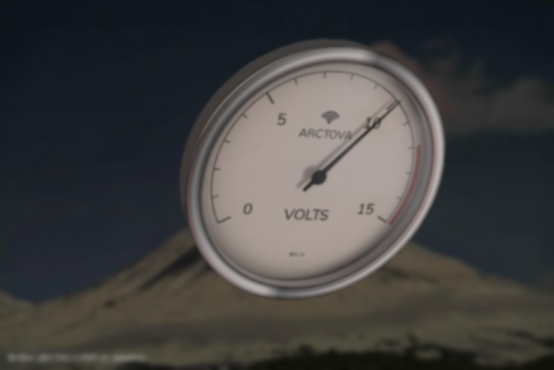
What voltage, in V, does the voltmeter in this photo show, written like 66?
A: 10
